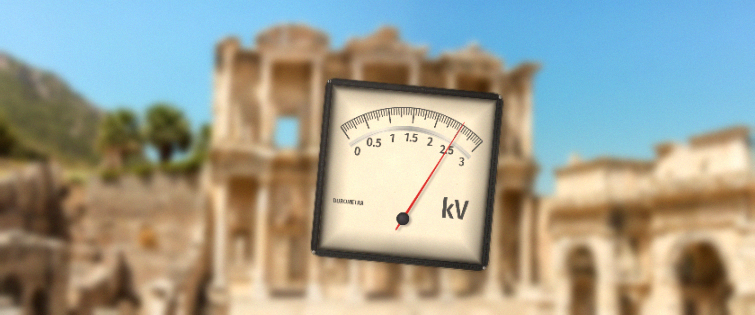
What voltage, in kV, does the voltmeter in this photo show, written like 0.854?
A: 2.5
